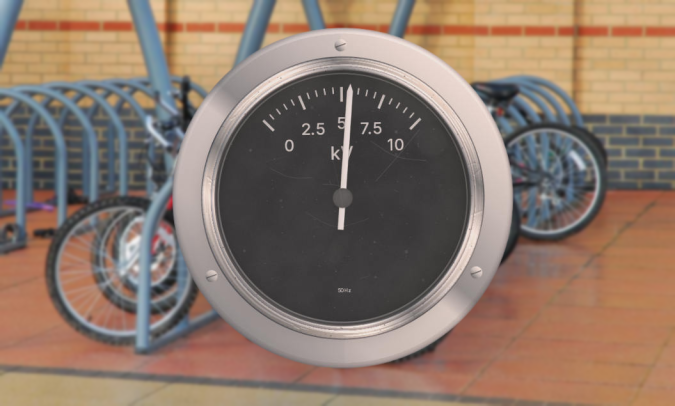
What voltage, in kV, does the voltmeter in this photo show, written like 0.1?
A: 5.5
